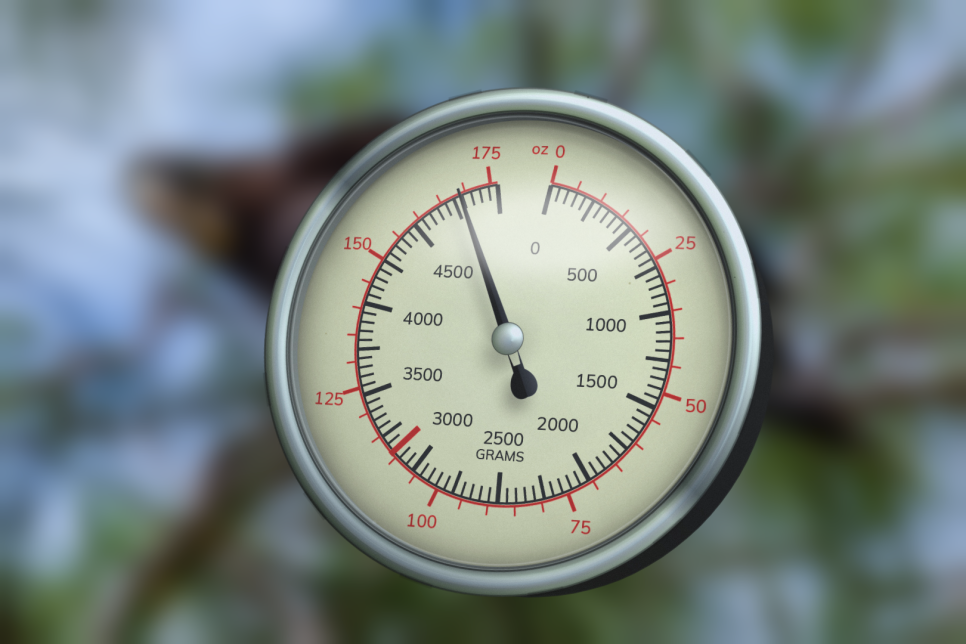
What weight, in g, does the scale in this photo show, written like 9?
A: 4800
